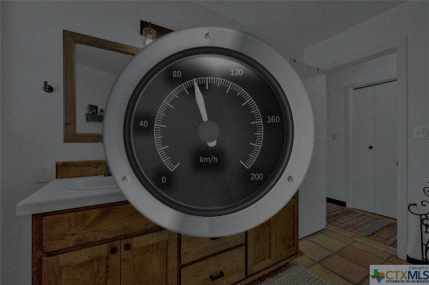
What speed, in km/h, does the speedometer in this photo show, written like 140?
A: 90
